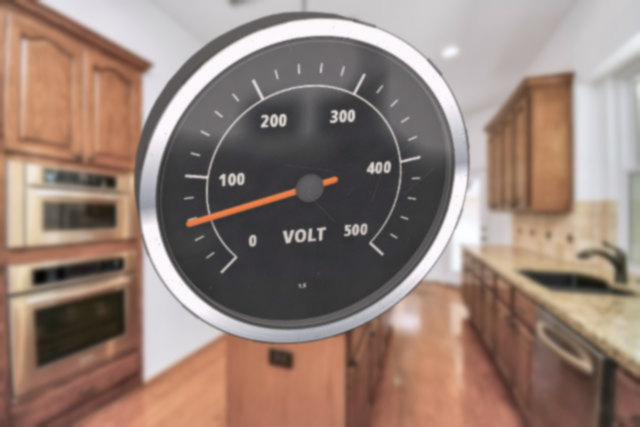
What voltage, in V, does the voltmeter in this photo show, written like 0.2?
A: 60
